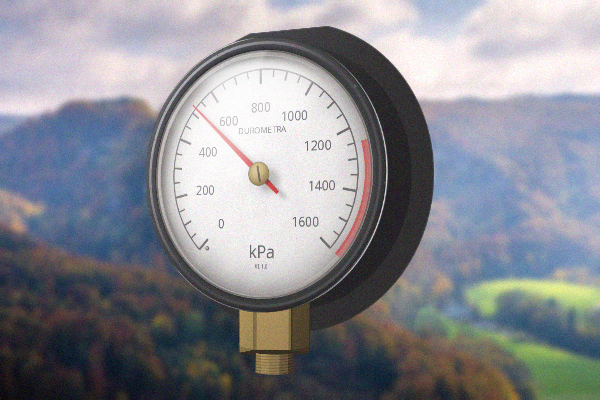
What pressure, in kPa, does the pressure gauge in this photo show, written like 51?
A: 525
